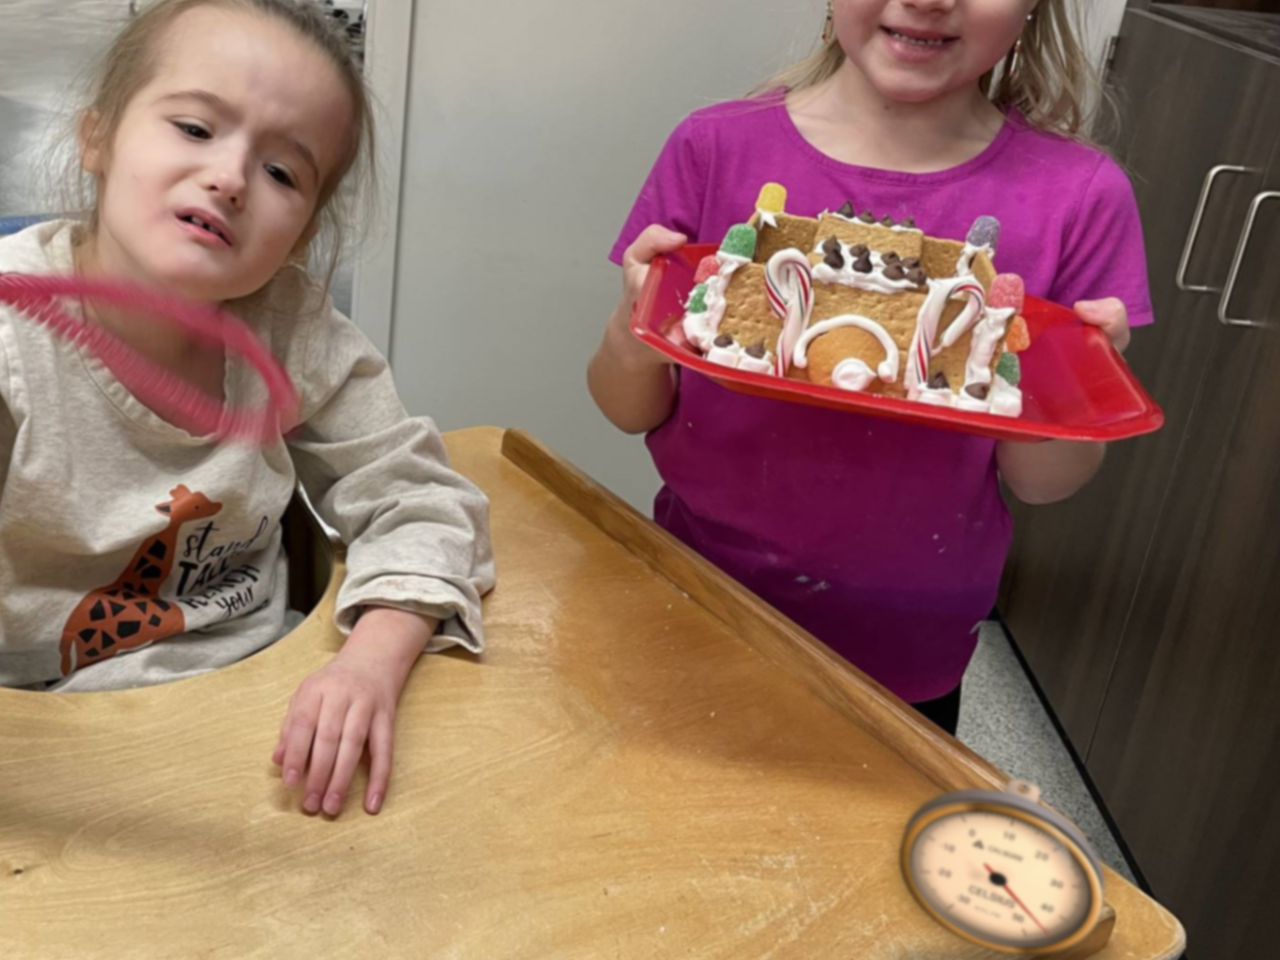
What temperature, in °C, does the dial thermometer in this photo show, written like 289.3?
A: 45
